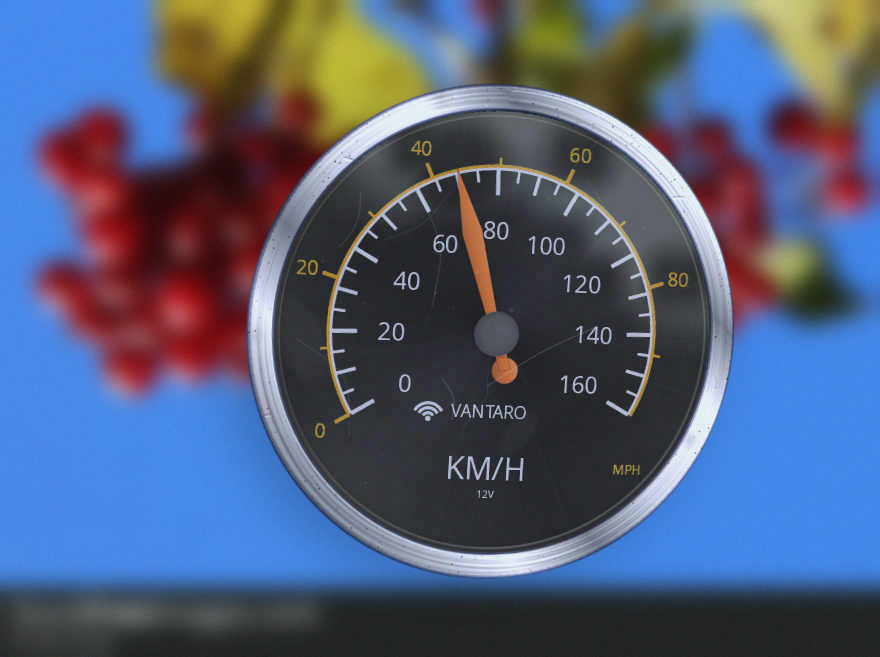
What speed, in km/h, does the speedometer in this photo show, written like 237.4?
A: 70
